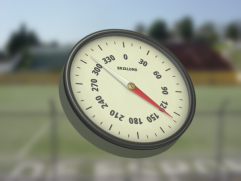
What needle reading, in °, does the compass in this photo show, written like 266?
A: 130
